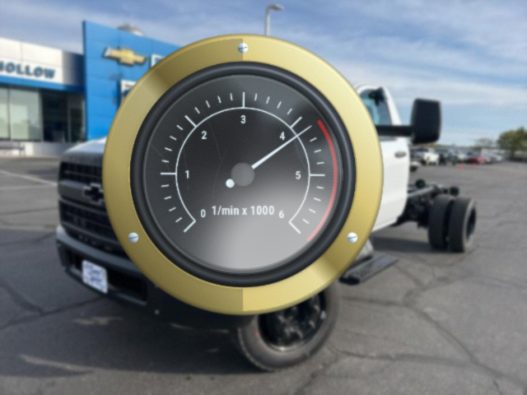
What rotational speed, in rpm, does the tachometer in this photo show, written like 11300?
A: 4200
